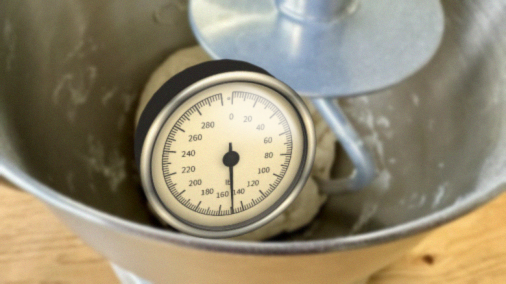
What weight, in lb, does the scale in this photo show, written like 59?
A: 150
